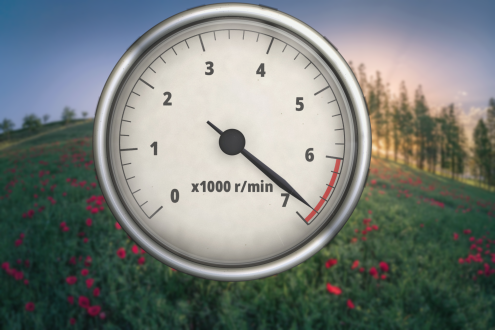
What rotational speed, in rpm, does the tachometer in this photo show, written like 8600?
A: 6800
